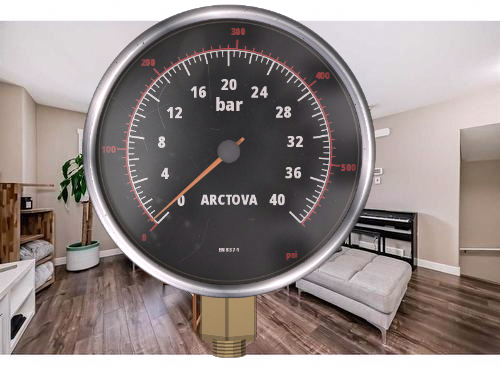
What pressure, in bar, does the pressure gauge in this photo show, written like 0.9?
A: 0.5
